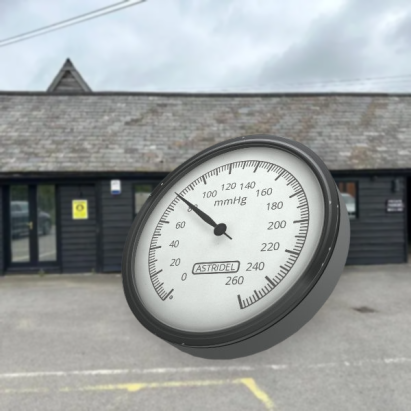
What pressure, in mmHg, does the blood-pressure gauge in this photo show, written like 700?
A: 80
